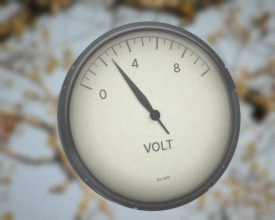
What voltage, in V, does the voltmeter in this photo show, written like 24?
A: 2.5
